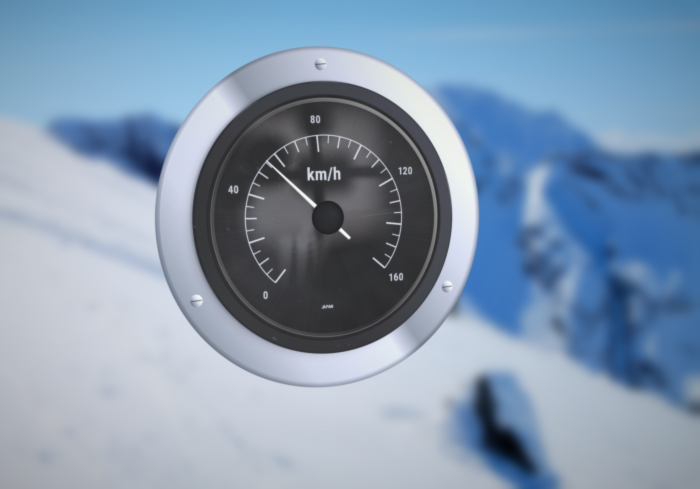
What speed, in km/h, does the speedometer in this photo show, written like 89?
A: 55
